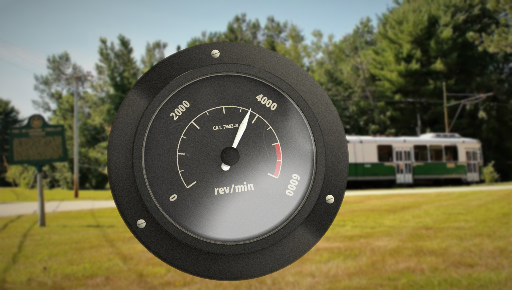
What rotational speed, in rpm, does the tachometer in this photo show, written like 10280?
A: 3750
